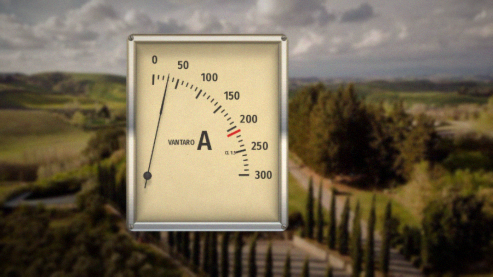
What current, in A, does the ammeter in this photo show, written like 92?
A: 30
